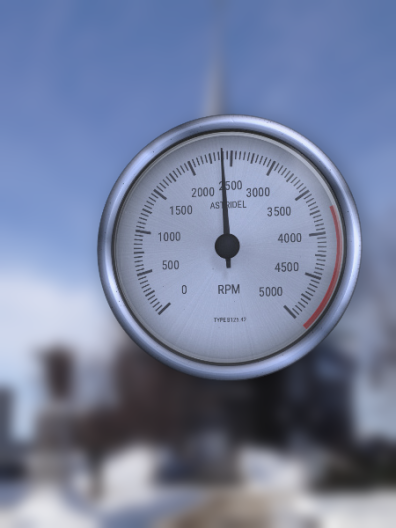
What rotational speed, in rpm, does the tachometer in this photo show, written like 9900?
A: 2400
